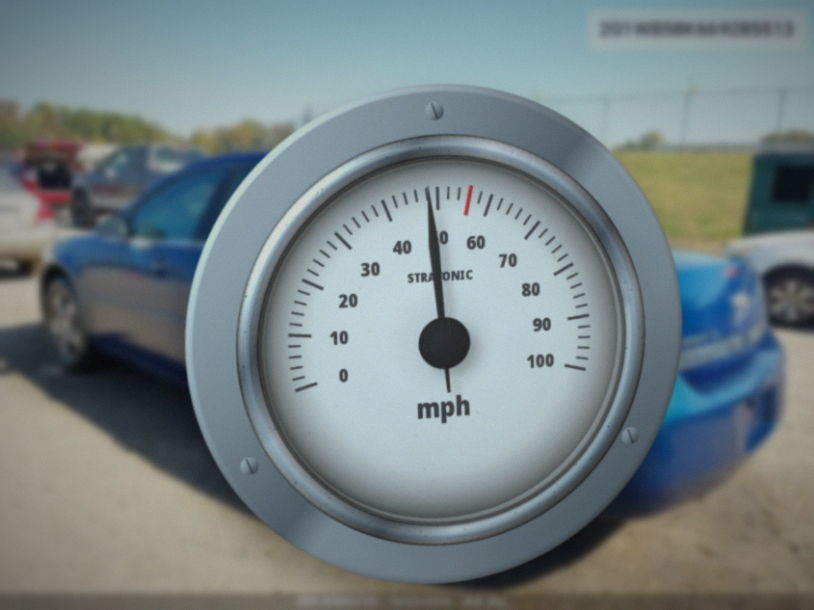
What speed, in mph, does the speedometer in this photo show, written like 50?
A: 48
